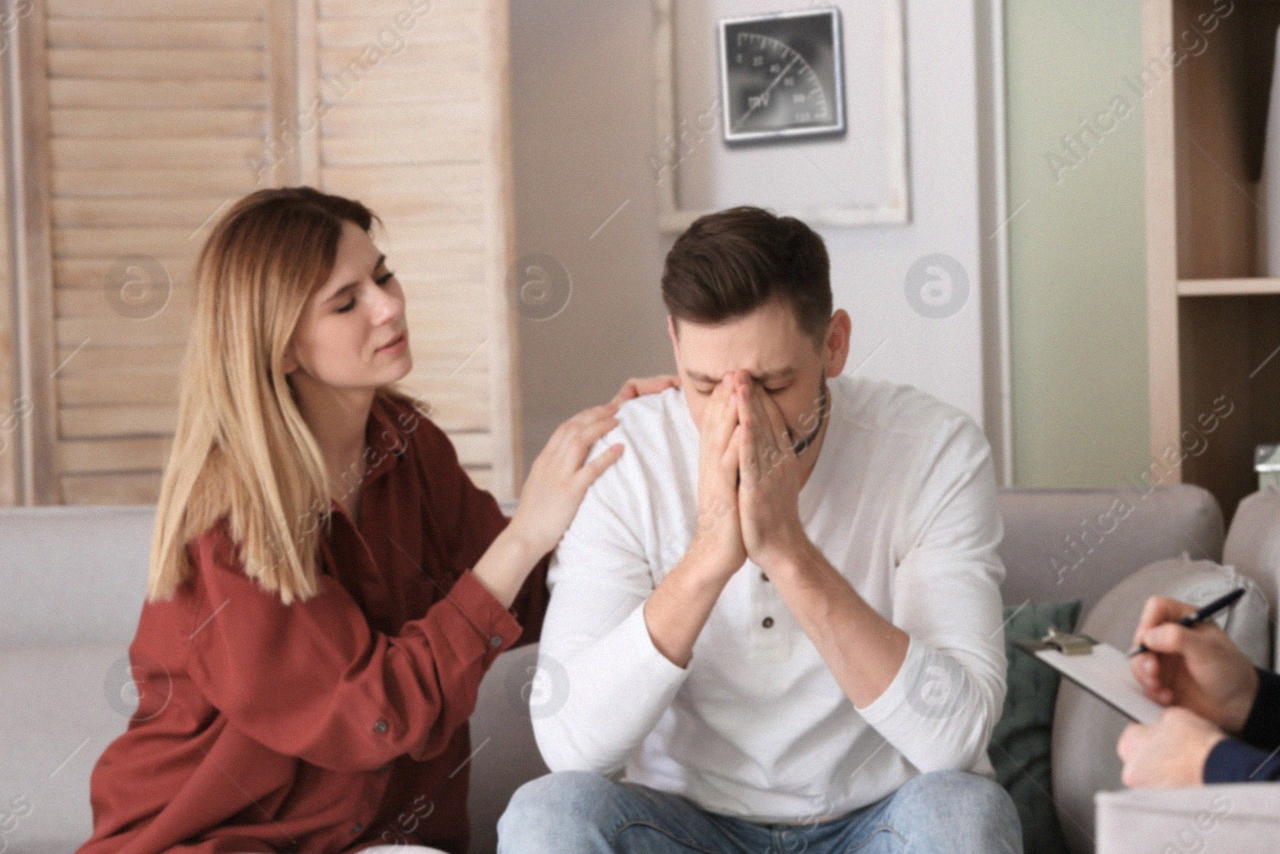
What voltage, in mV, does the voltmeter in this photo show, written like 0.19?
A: 50
